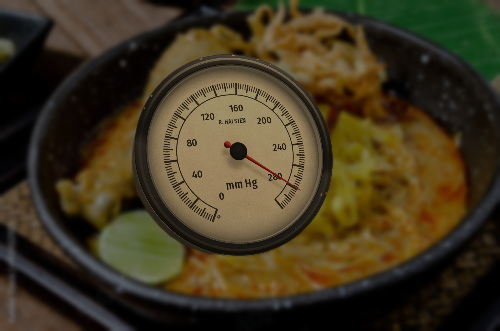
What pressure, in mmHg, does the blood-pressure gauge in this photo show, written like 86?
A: 280
